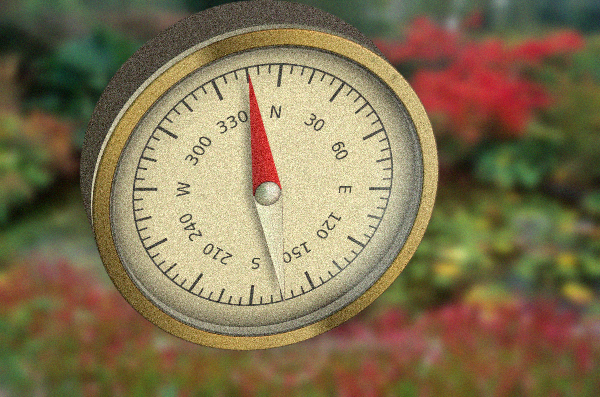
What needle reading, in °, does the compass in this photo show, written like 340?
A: 345
